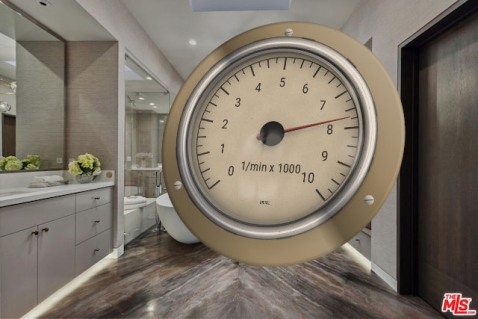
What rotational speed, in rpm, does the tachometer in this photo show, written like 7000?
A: 7750
